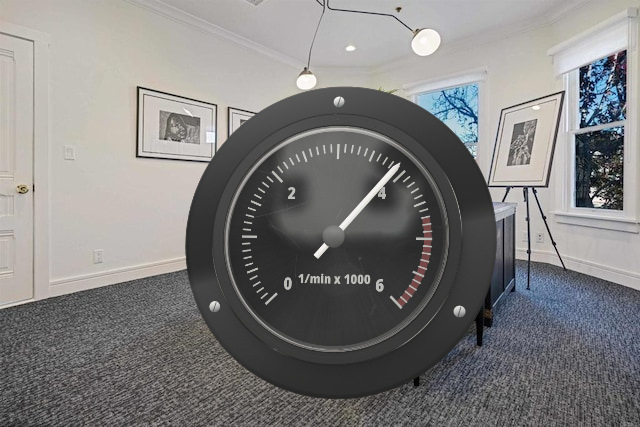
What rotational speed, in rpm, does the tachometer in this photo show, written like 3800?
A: 3900
